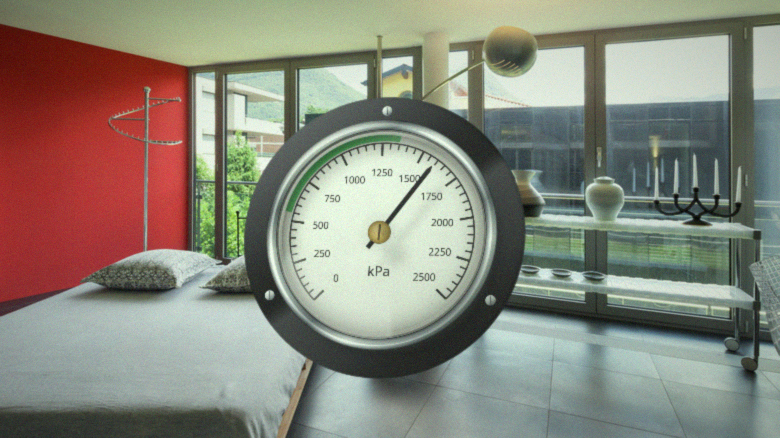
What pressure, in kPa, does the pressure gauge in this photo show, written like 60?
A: 1600
